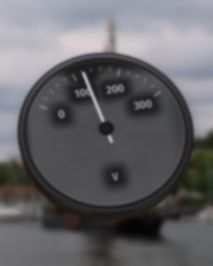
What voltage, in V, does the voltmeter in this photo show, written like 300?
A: 120
